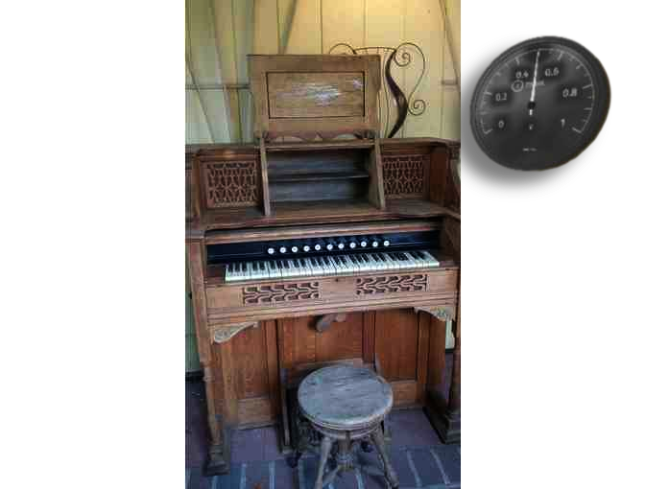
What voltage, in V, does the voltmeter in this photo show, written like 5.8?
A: 0.5
